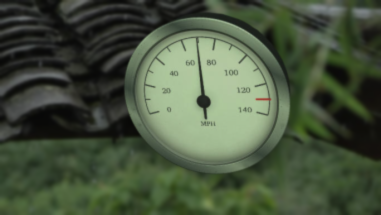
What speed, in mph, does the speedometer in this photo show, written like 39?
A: 70
